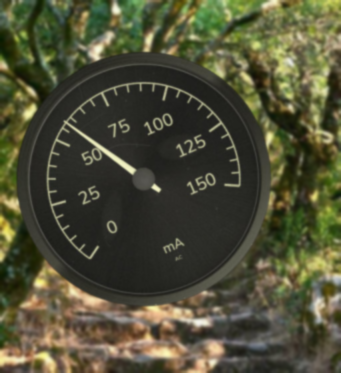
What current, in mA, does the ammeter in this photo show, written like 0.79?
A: 57.5
